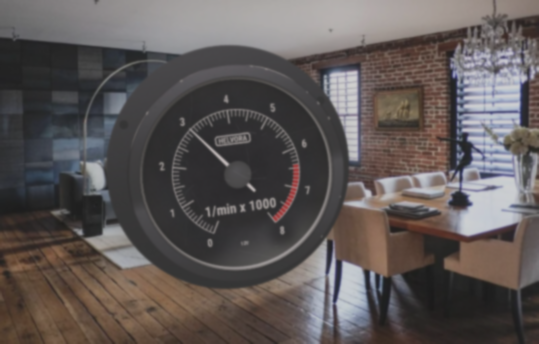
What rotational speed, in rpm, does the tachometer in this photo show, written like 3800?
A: 3000
